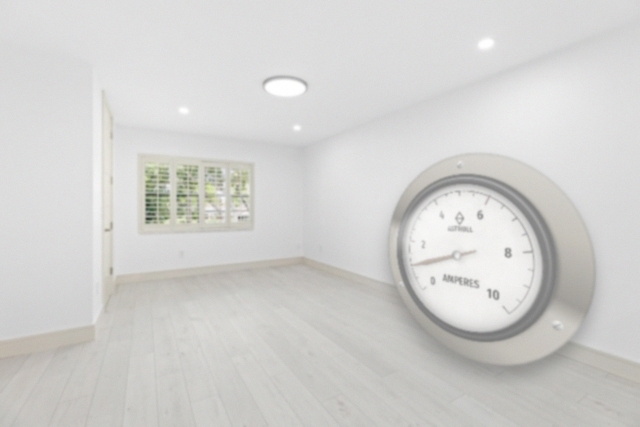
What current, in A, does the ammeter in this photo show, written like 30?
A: 1
